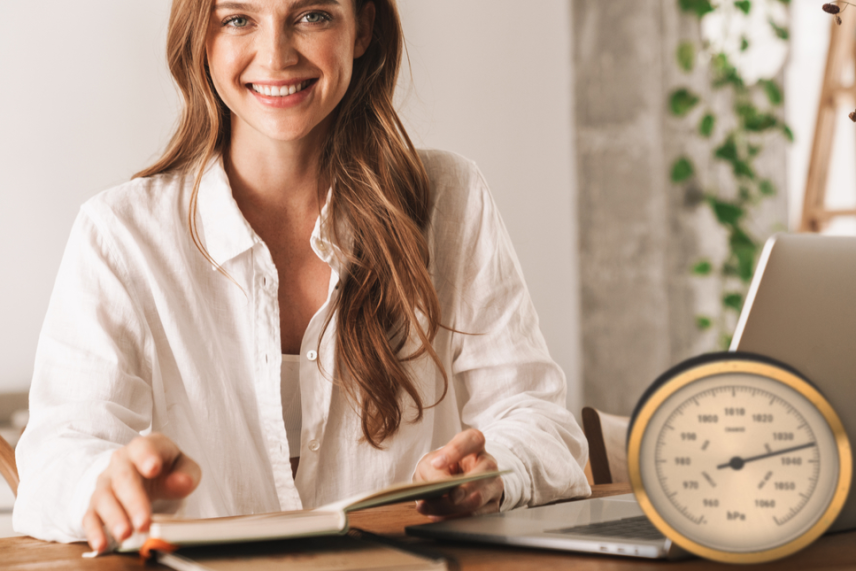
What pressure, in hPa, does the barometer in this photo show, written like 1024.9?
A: 1035
